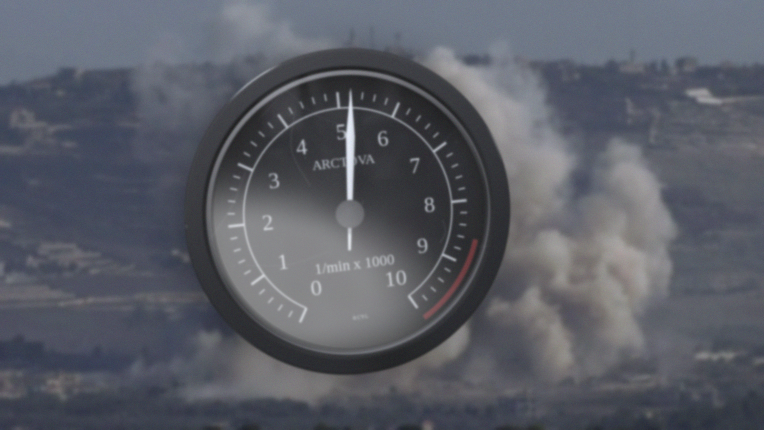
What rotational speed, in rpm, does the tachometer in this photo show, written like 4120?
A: 5200
